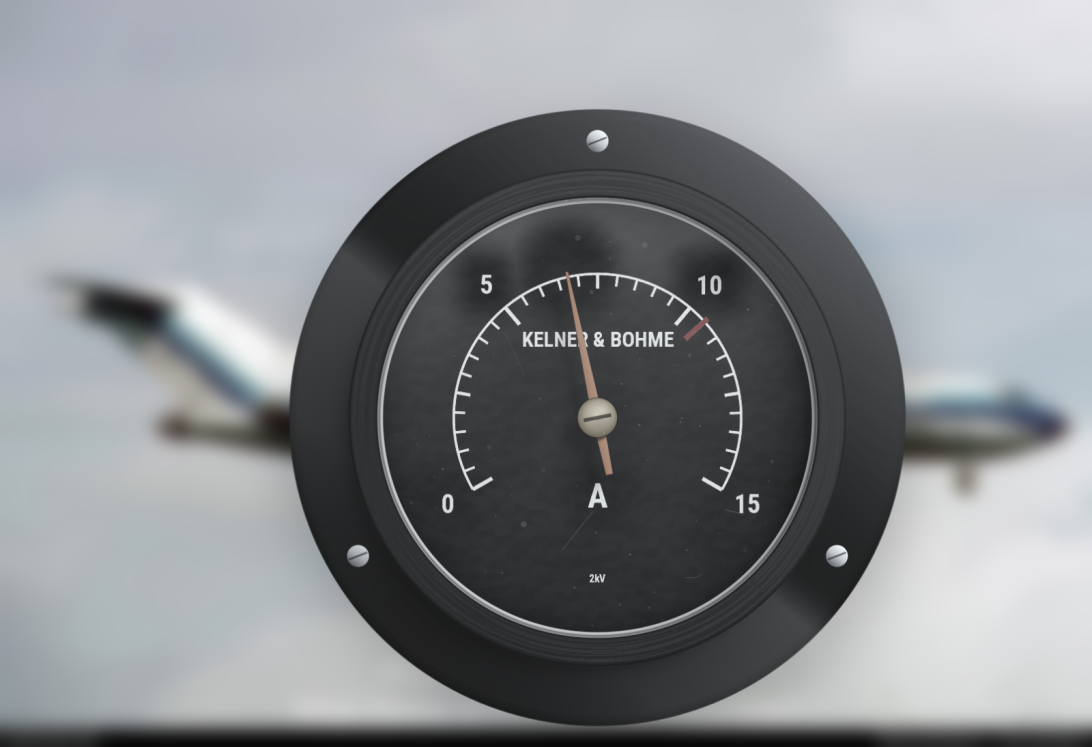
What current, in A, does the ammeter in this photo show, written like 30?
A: 6.75
